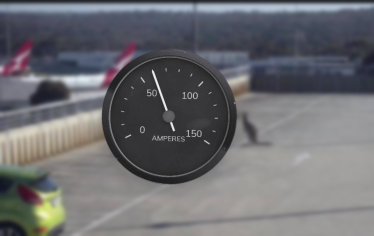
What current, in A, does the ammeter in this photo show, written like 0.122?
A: 60
